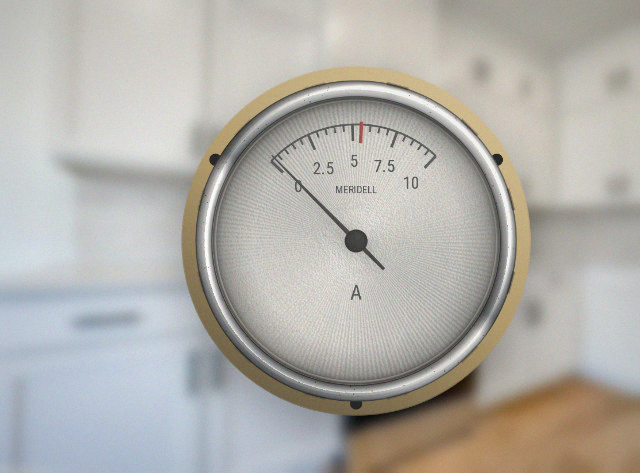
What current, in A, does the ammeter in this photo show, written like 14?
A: 0.25
